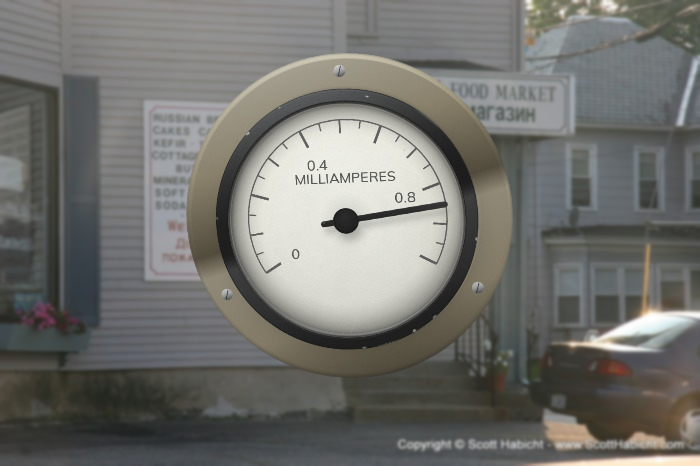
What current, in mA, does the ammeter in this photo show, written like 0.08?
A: 0.85
